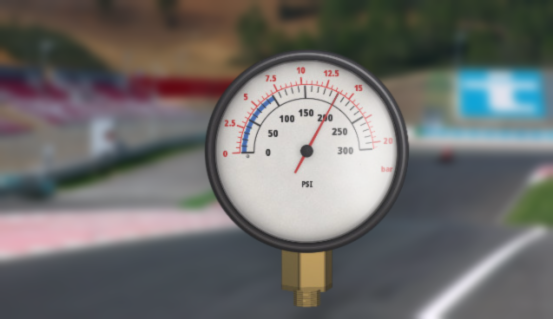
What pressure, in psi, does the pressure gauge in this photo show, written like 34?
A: 200
